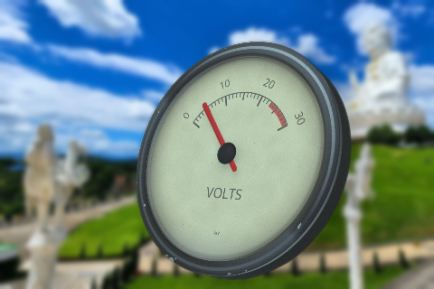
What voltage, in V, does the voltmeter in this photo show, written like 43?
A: 5
